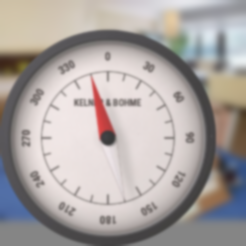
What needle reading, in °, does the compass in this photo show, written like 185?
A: 345
